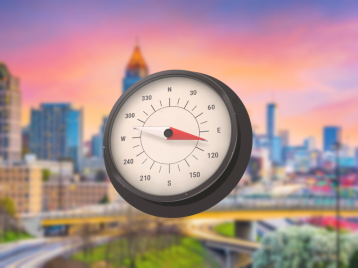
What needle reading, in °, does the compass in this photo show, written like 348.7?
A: 105
